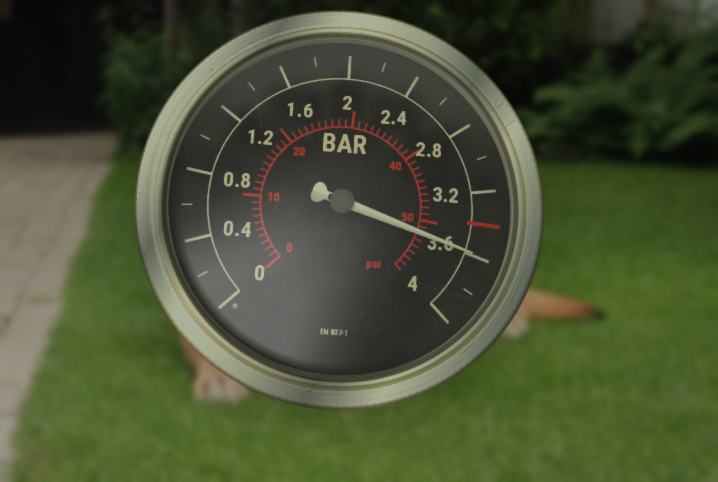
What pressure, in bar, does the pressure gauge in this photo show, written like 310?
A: 3.6
